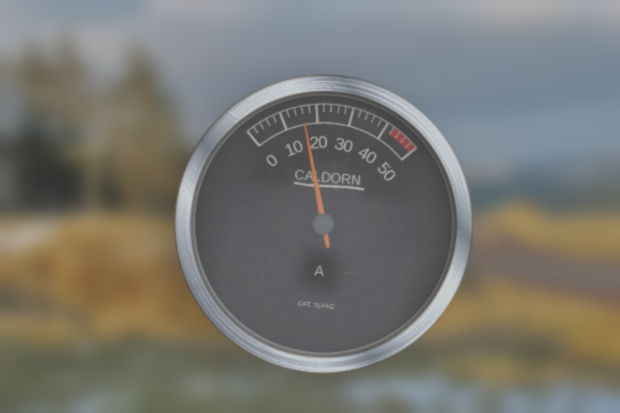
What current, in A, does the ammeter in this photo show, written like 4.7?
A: 16
